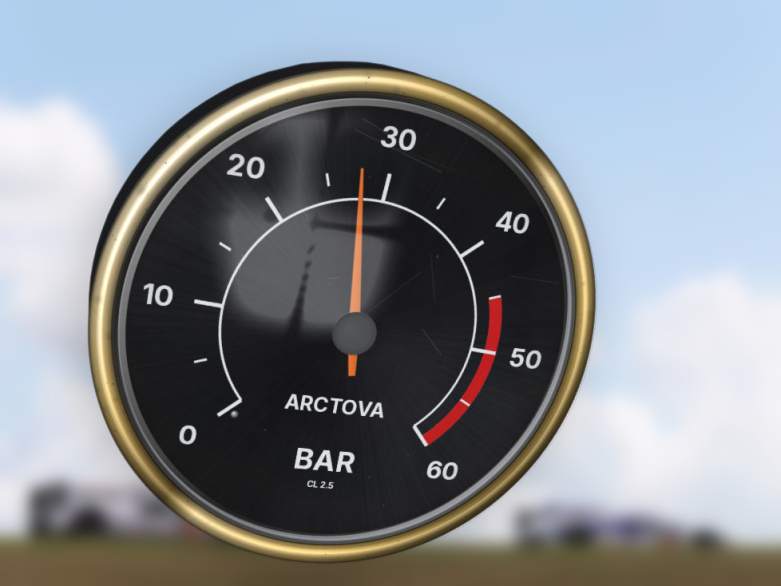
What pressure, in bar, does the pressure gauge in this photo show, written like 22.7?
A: 27.5
